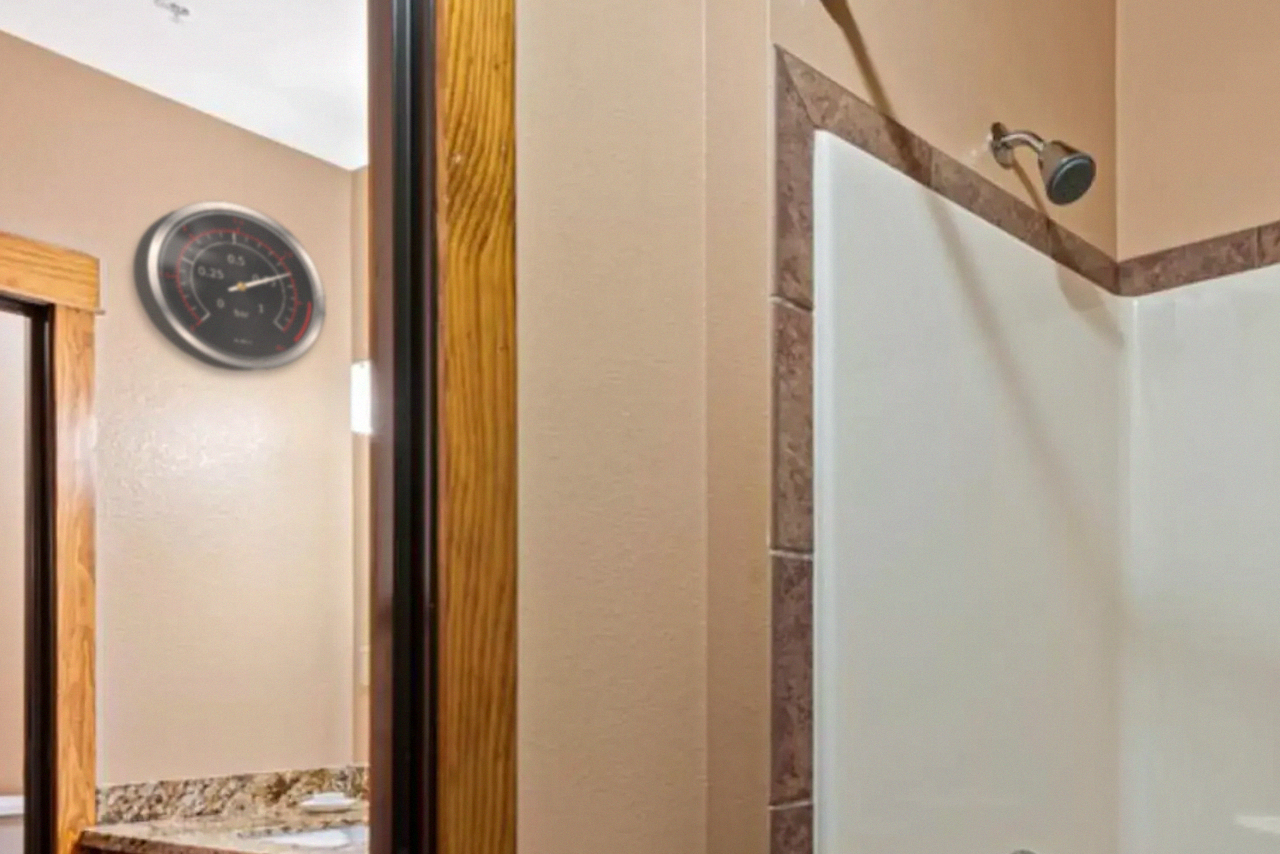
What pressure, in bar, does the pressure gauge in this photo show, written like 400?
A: 0.75
